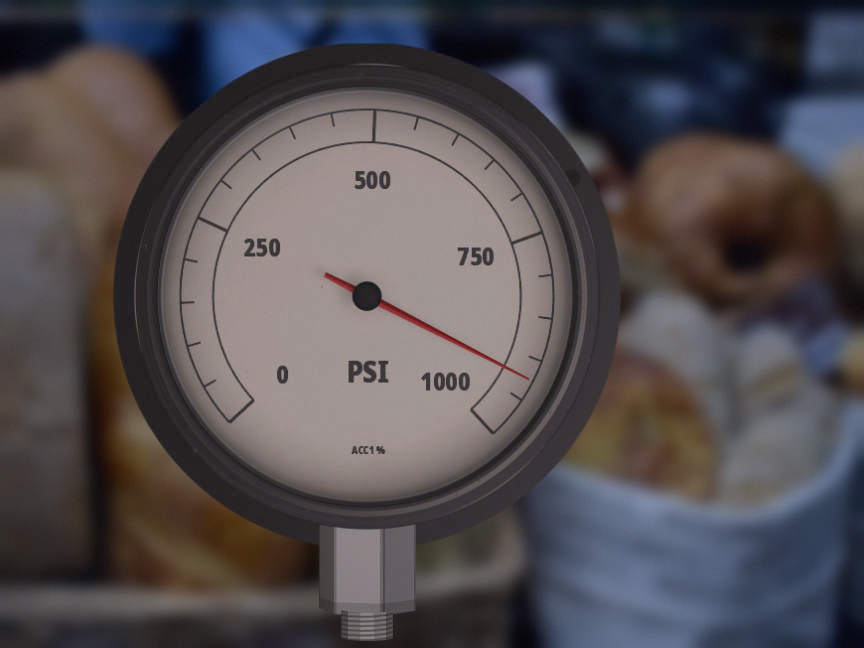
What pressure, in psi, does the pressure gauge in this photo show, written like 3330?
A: 925
